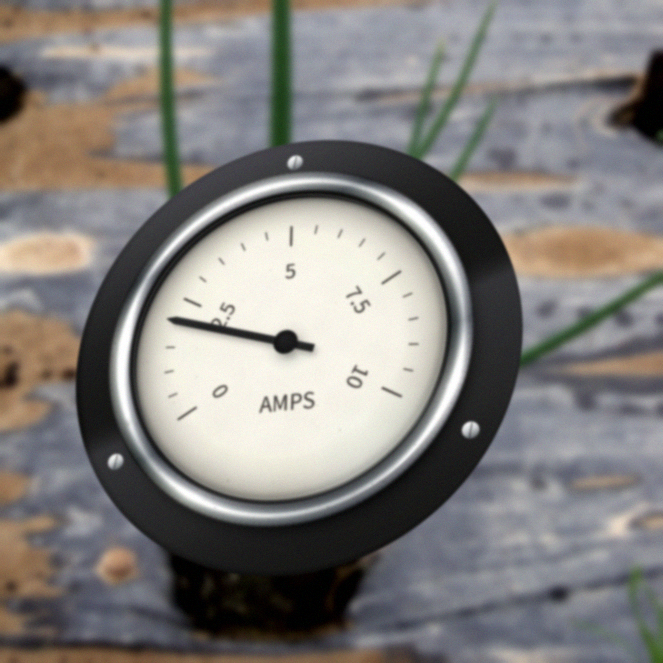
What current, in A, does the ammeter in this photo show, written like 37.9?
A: 2
